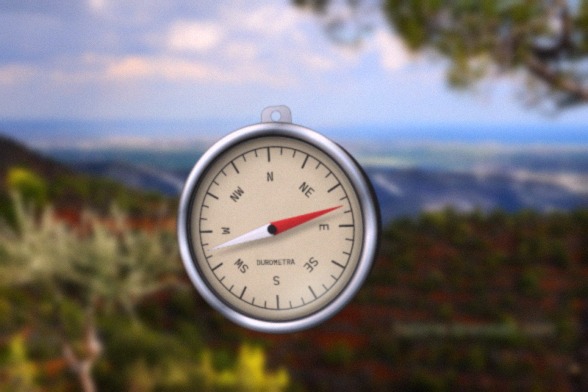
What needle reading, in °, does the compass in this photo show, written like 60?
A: 75
